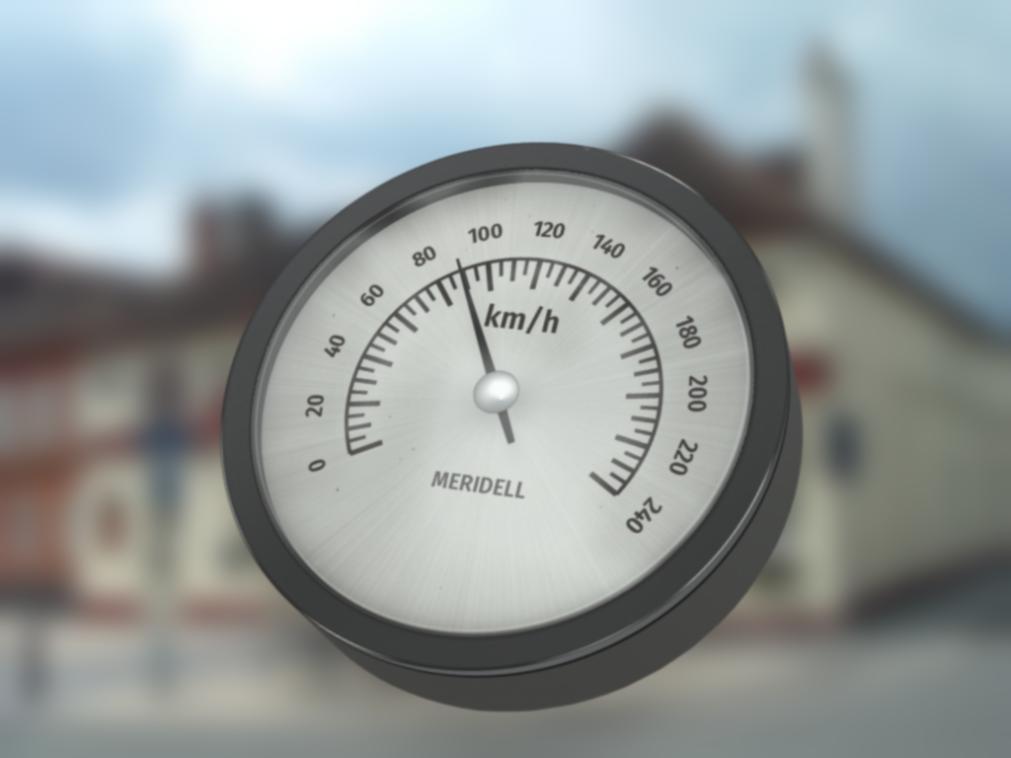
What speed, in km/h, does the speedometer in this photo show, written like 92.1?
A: 90
